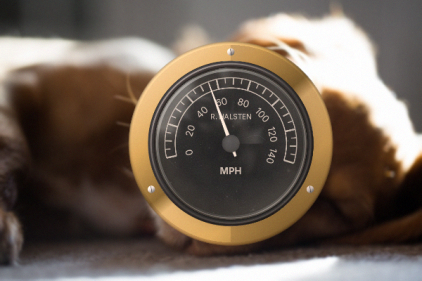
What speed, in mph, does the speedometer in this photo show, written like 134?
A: 55
